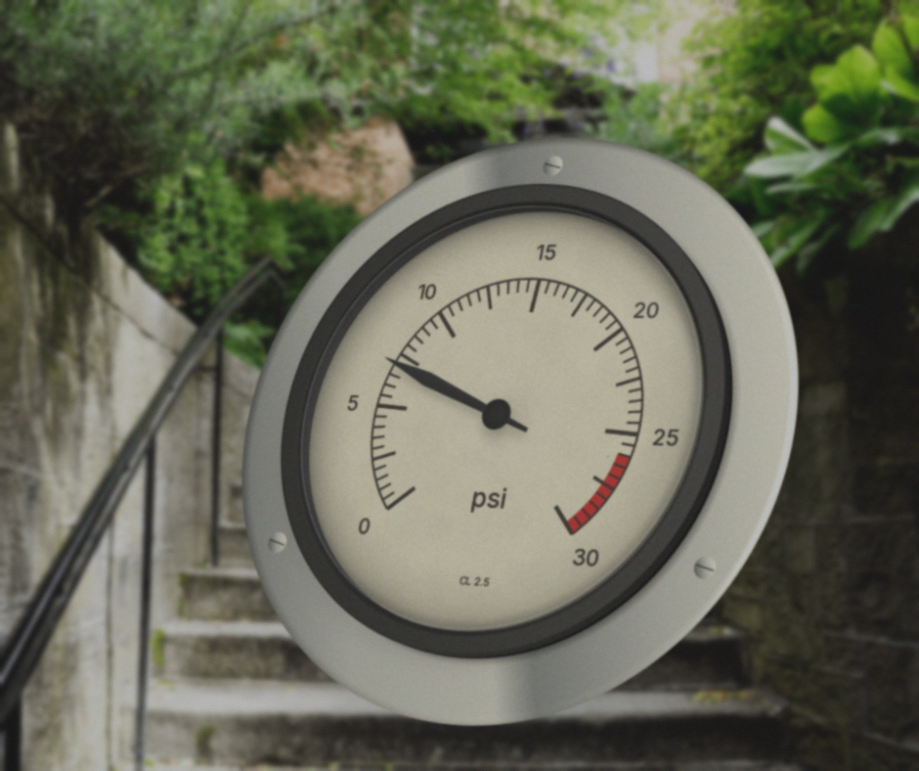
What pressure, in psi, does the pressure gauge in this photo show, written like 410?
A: 7
